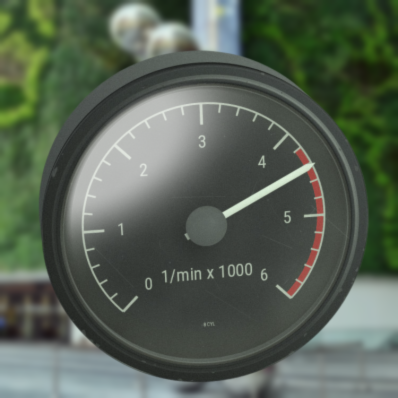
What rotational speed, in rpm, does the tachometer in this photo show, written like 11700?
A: 4400
